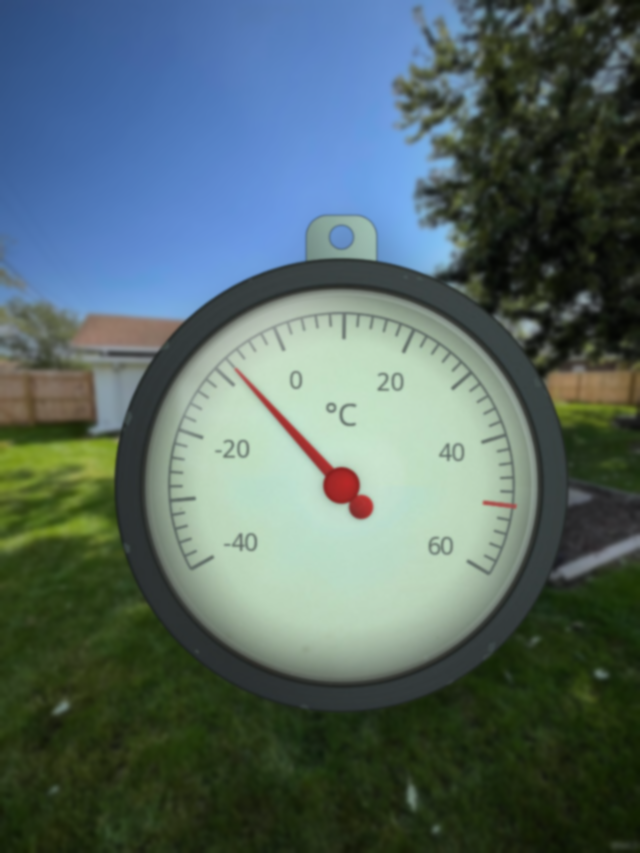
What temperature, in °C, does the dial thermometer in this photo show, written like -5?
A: -8
